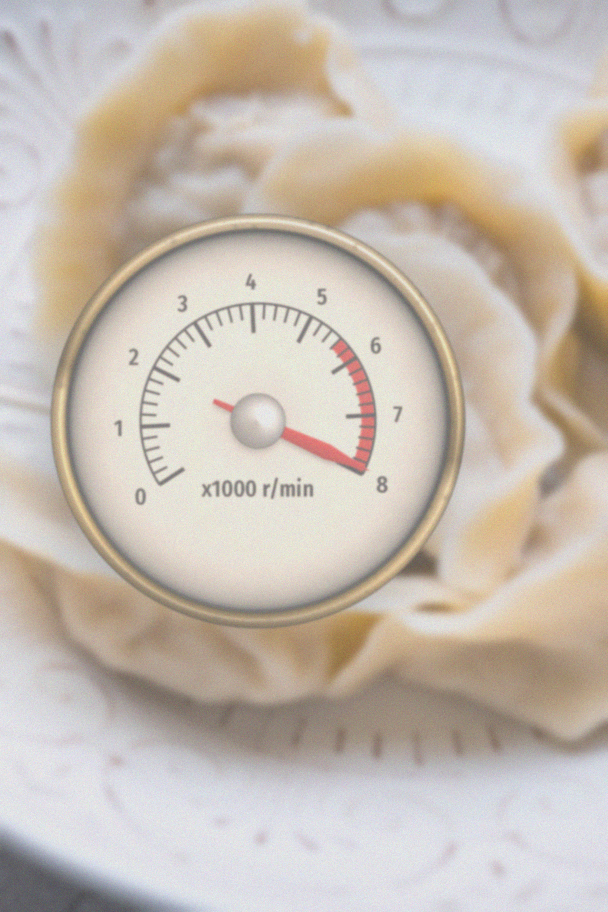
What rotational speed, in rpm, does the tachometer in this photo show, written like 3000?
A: 7900
